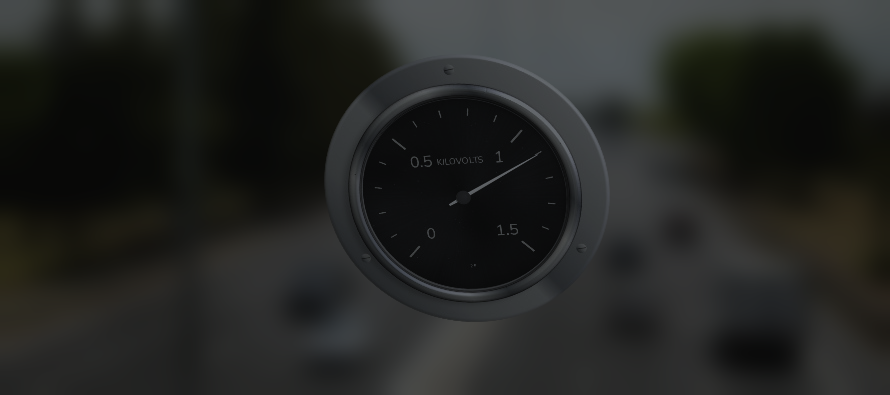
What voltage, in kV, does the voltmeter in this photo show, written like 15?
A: 1.1
